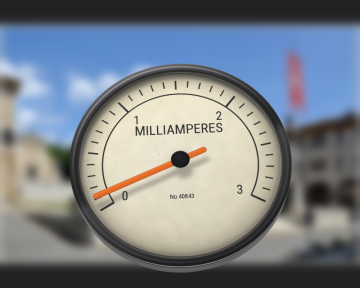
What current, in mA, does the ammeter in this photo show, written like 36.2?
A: 0.1
